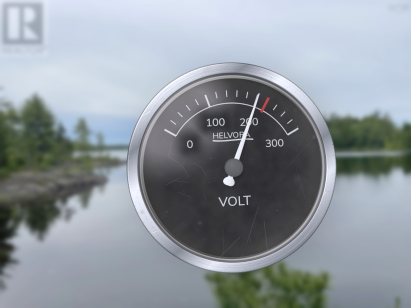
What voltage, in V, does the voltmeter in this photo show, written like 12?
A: 200
